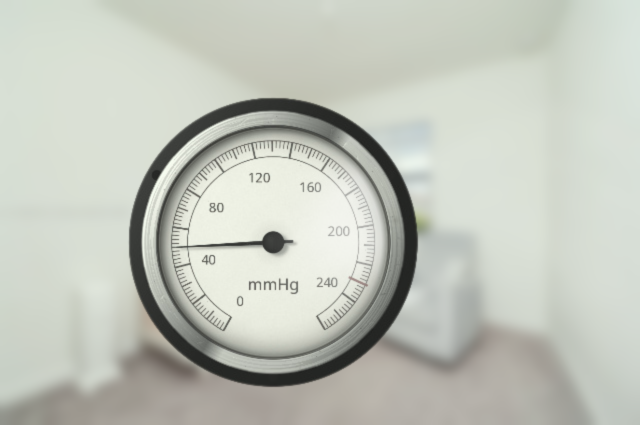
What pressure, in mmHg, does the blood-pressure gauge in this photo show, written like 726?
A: 50
